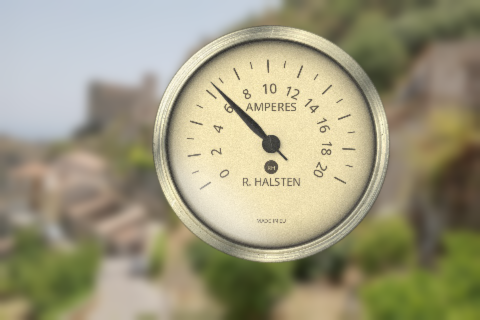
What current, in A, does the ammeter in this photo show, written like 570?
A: 6.5
